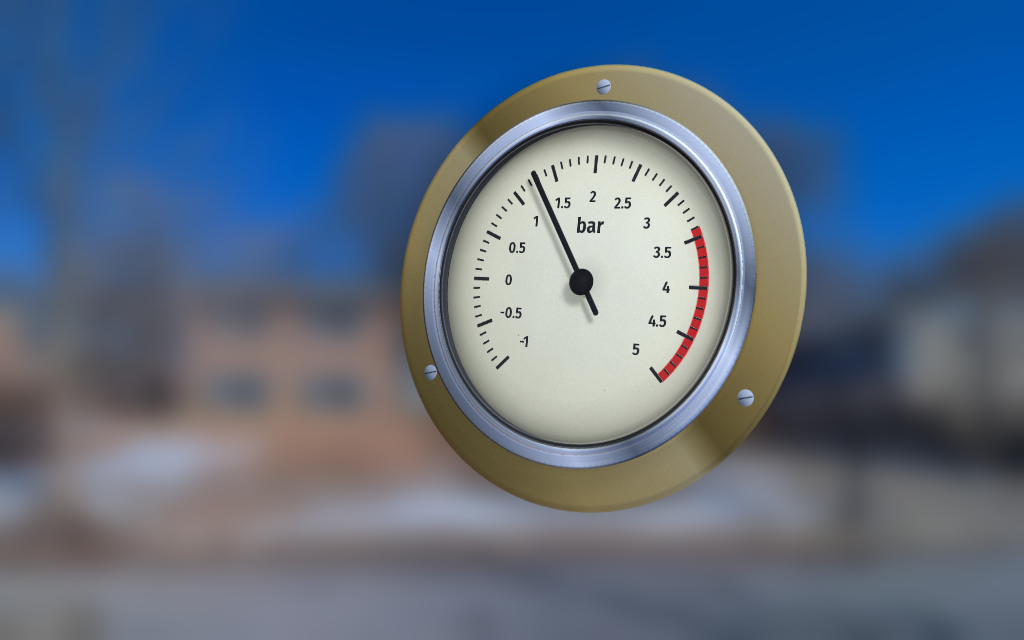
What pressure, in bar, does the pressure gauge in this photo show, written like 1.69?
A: 1.3
